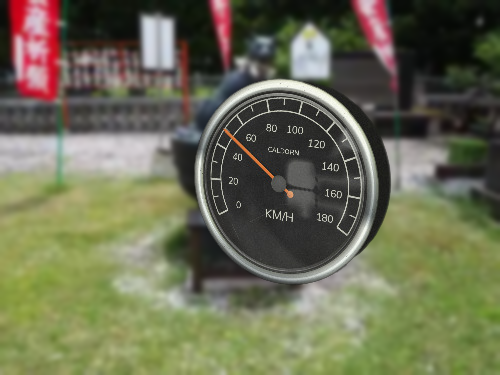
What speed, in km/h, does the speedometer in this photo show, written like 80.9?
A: 50
